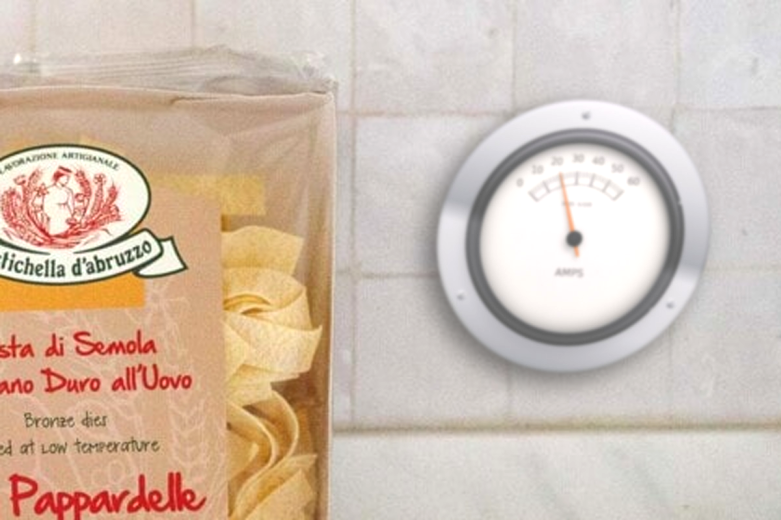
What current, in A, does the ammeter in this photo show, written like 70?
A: 20
